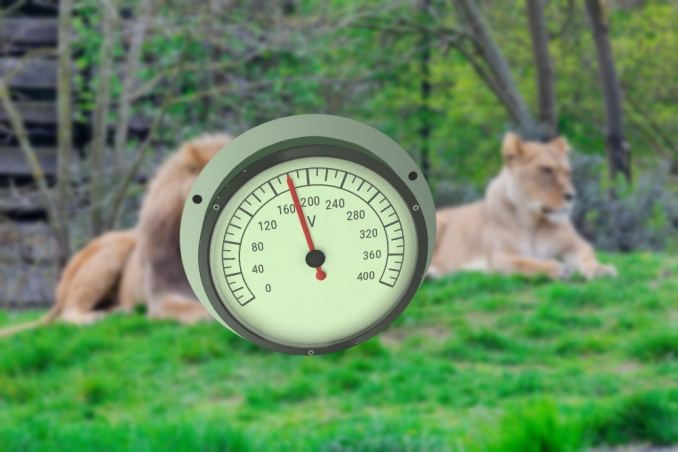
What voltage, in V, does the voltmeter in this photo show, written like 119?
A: 180
